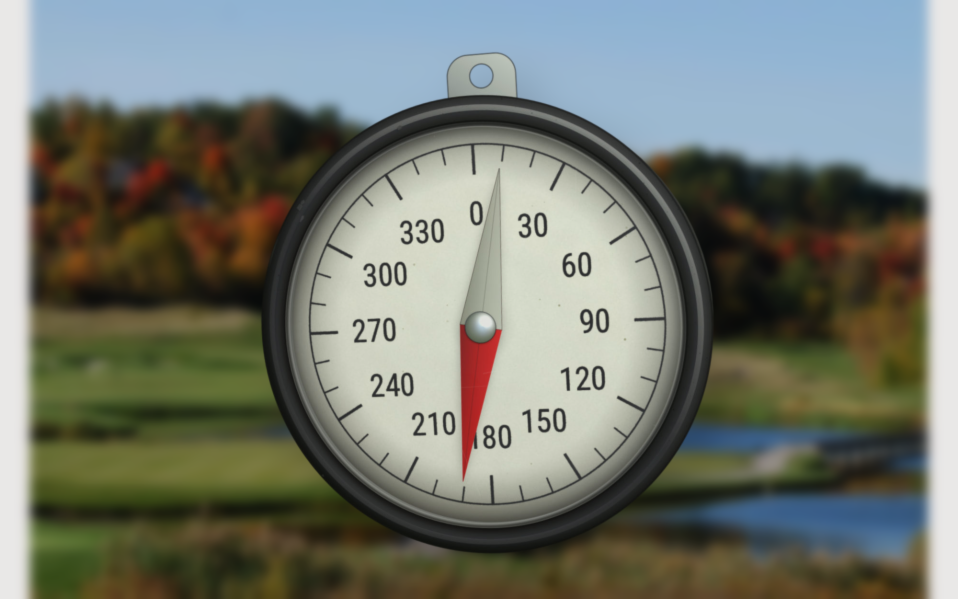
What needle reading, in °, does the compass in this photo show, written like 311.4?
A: 190
